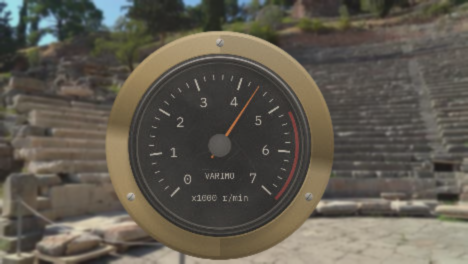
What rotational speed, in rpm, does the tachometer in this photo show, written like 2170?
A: 4400
